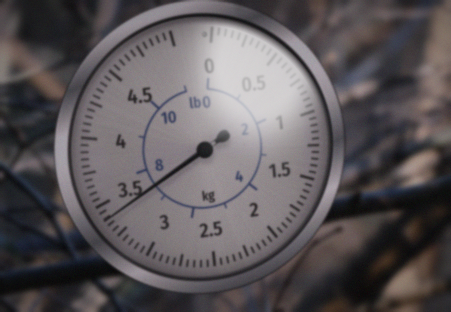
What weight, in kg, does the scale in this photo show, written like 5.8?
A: 3.4
